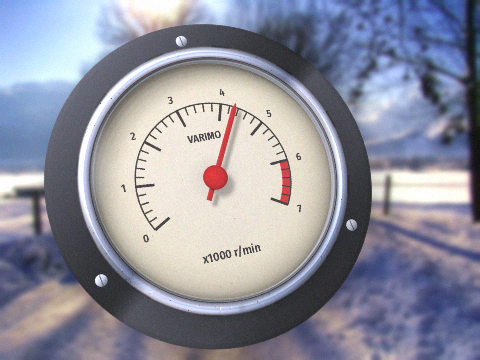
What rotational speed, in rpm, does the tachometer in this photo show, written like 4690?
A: 4300
